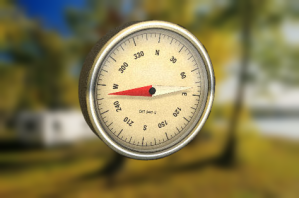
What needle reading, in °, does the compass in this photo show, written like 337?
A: 260
